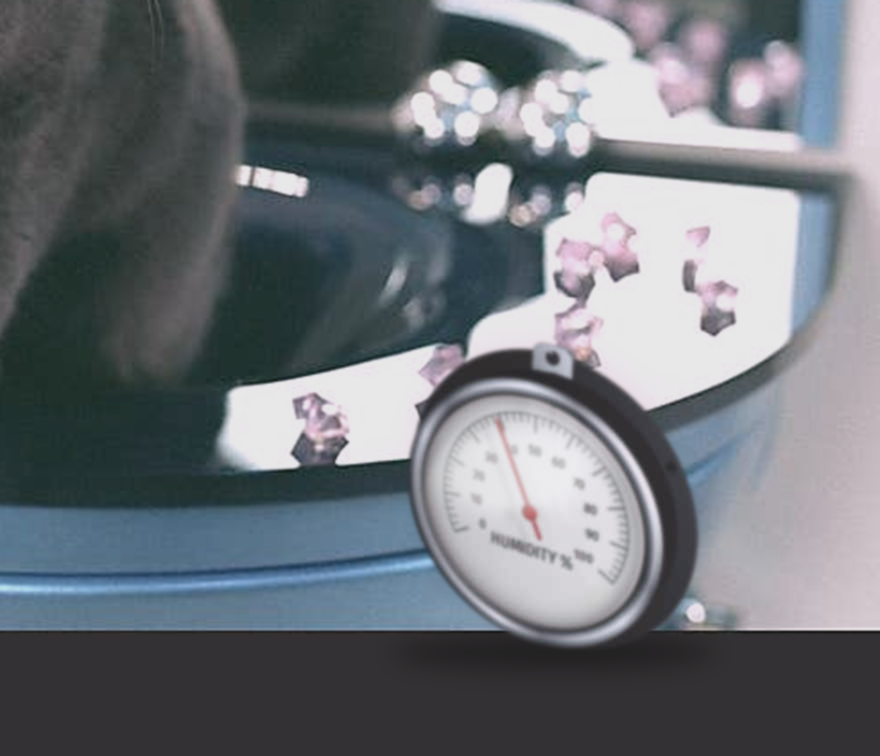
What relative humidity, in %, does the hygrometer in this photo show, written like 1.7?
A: 40
